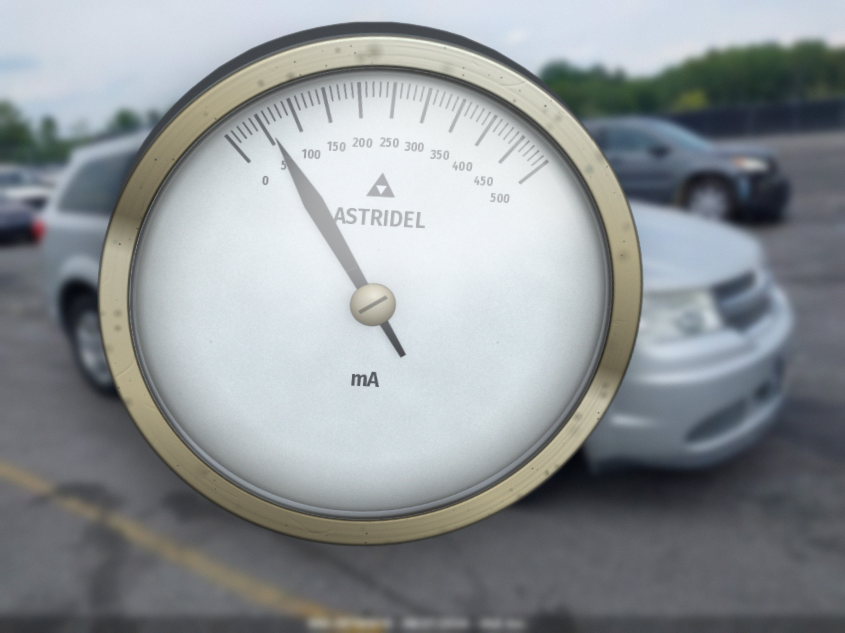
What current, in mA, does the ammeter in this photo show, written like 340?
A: 60
